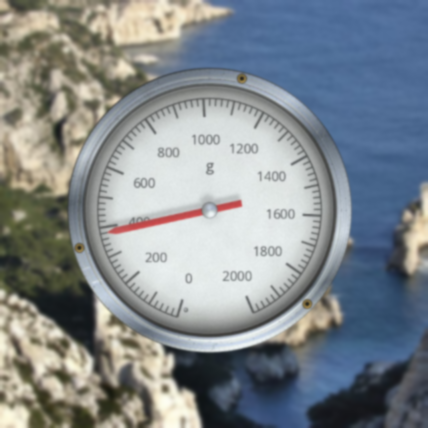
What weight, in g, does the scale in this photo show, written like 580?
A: 380
